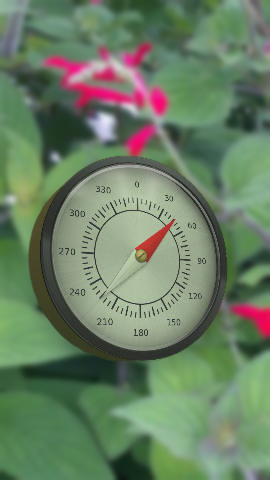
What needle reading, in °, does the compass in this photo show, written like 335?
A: 45
